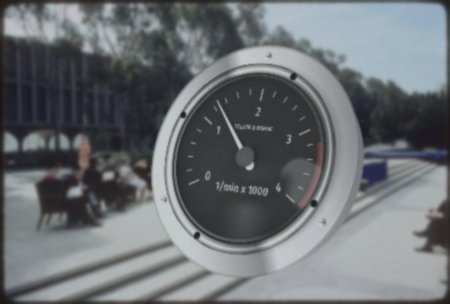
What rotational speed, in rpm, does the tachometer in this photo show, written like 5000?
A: 1300
